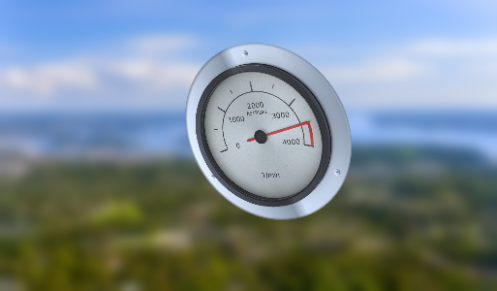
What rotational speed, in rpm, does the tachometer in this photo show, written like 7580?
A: 3500
